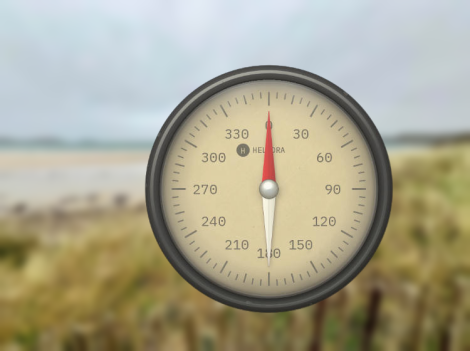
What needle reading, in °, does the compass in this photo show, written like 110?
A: 0
